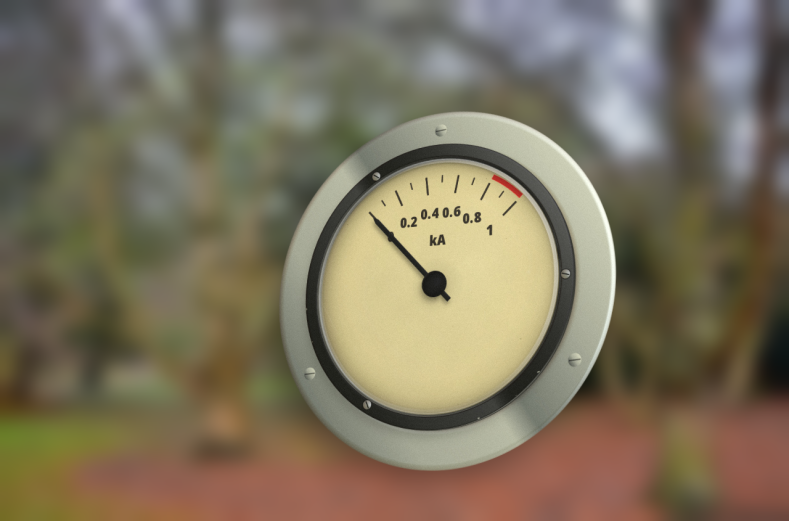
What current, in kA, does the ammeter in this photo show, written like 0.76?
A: 0
